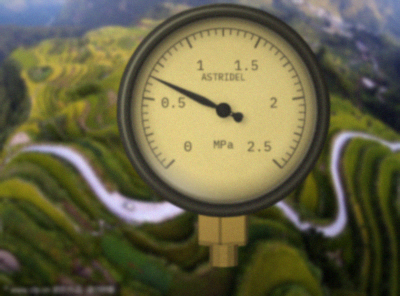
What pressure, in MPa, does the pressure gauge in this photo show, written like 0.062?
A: 0.65
